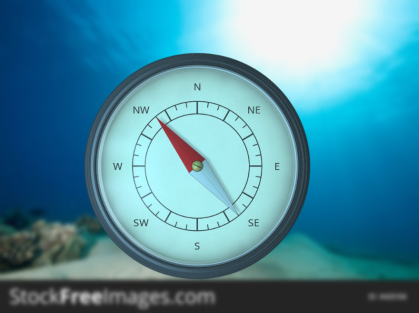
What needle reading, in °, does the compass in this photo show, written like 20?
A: 320
